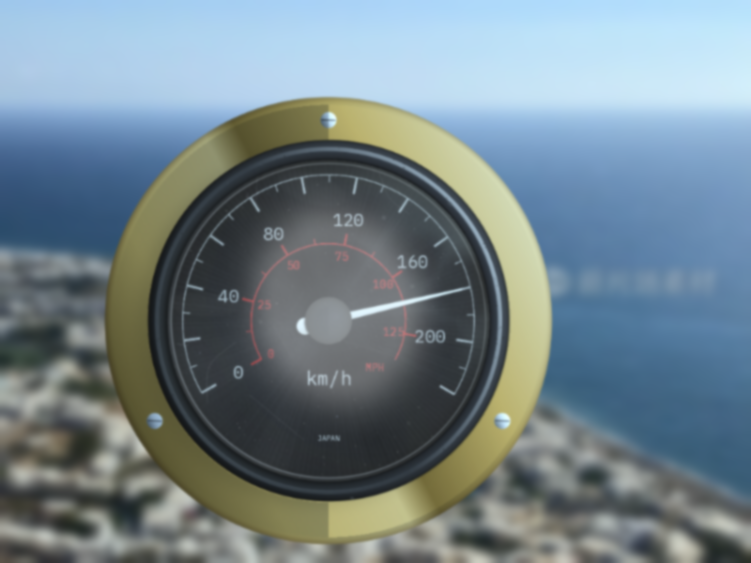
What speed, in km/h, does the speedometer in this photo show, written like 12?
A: 180
